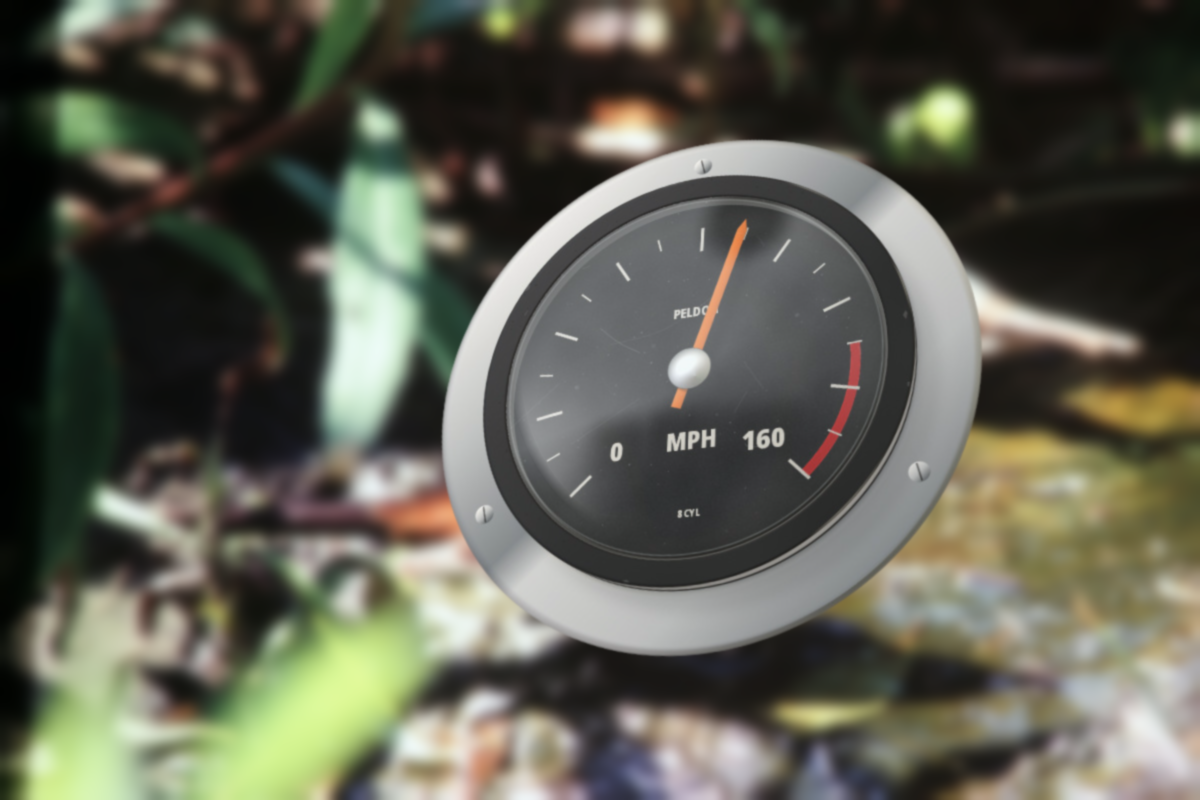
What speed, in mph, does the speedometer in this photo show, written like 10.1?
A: 90
